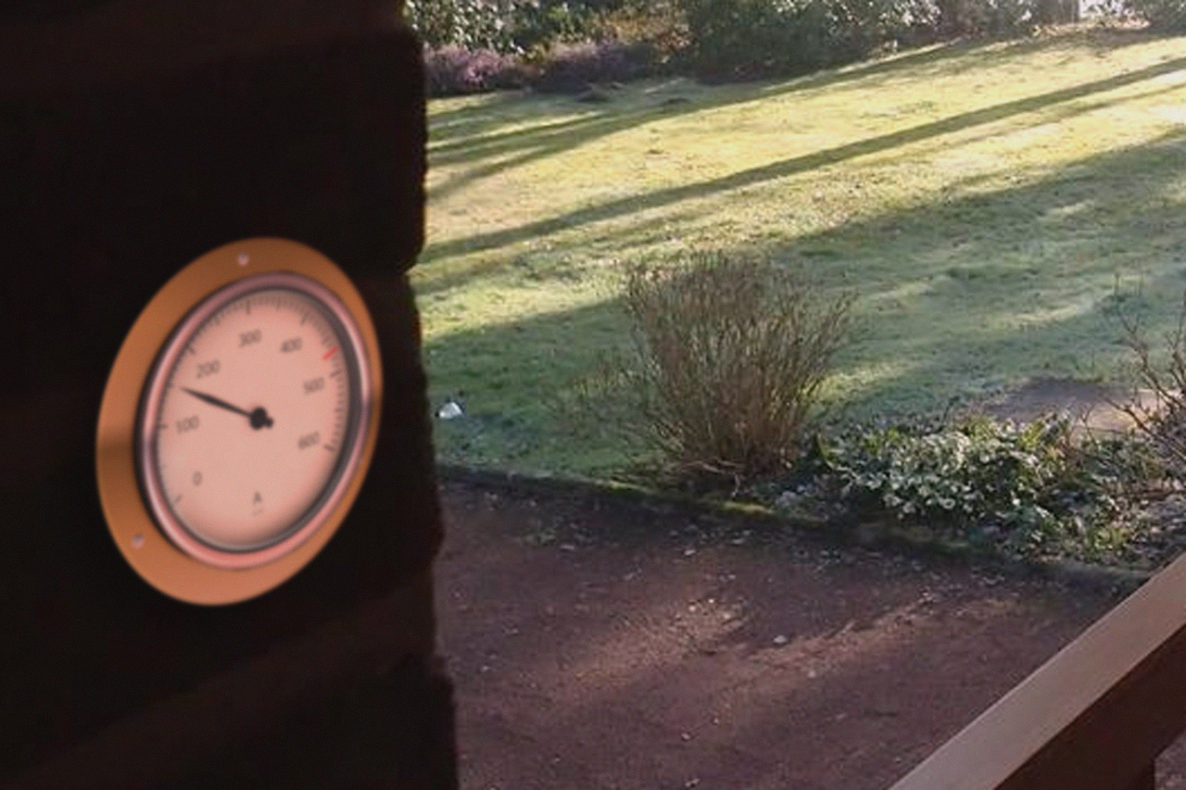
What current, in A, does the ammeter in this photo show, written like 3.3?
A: 150
